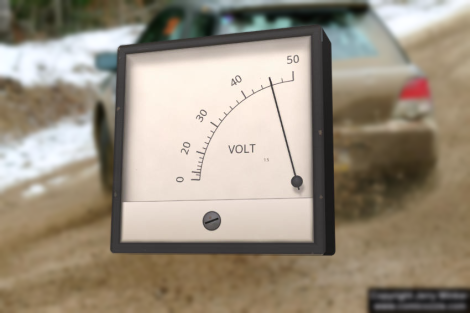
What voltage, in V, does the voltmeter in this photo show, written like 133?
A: 46
